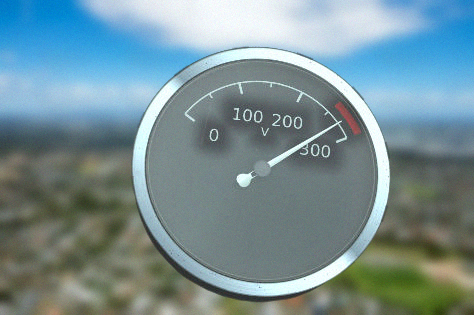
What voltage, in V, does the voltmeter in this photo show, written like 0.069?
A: 275
